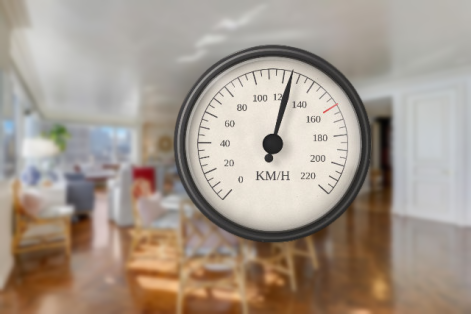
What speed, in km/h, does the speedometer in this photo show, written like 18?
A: 125
